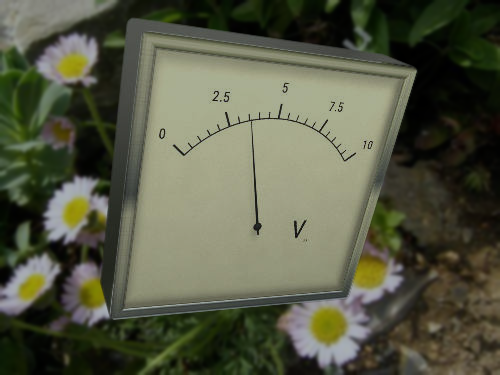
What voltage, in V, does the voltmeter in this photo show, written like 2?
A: 3.5
